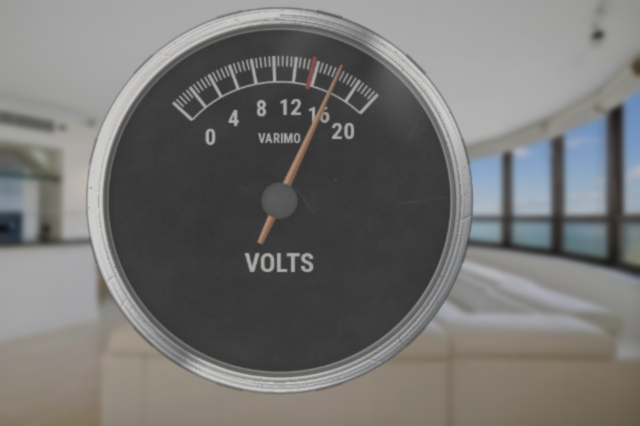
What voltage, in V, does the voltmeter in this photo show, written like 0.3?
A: 16
